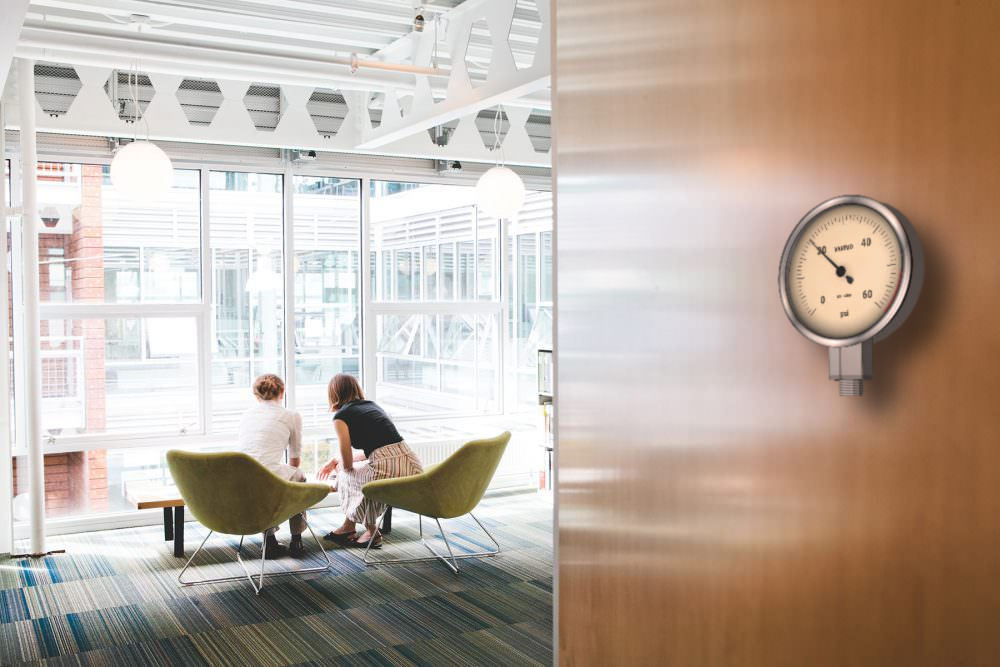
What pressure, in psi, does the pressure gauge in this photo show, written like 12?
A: 20
